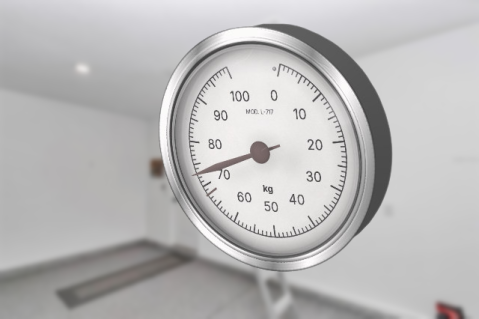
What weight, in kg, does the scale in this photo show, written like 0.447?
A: 73
